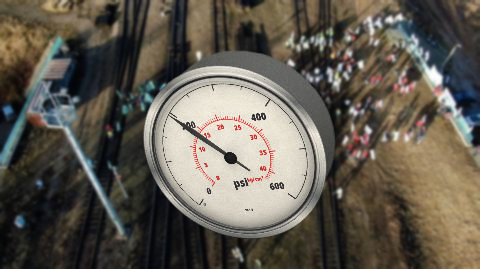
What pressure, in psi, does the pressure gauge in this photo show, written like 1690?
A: 200
